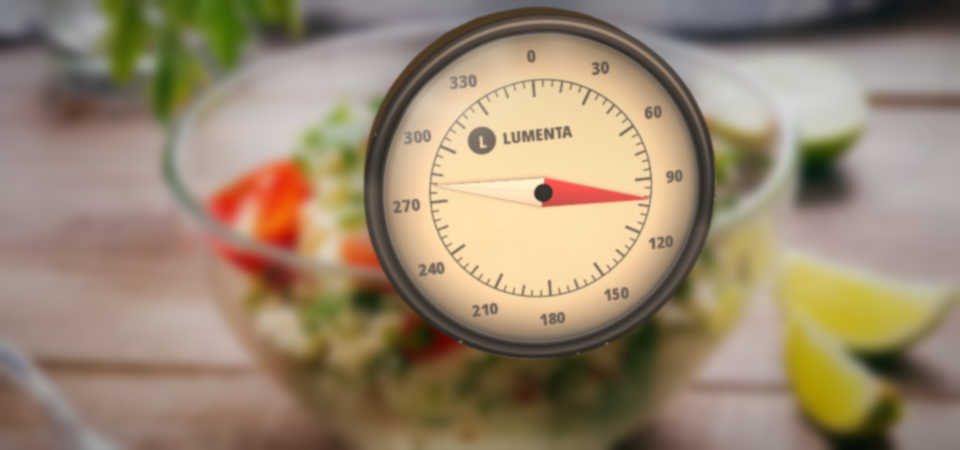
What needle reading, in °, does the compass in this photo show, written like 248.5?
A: 100
